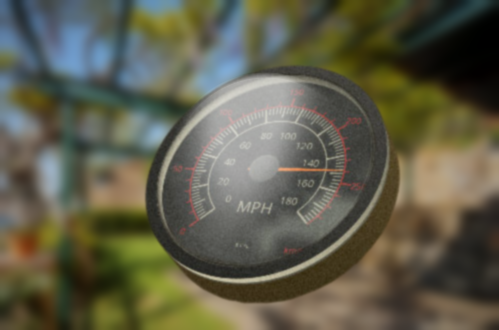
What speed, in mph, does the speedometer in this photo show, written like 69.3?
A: 150
